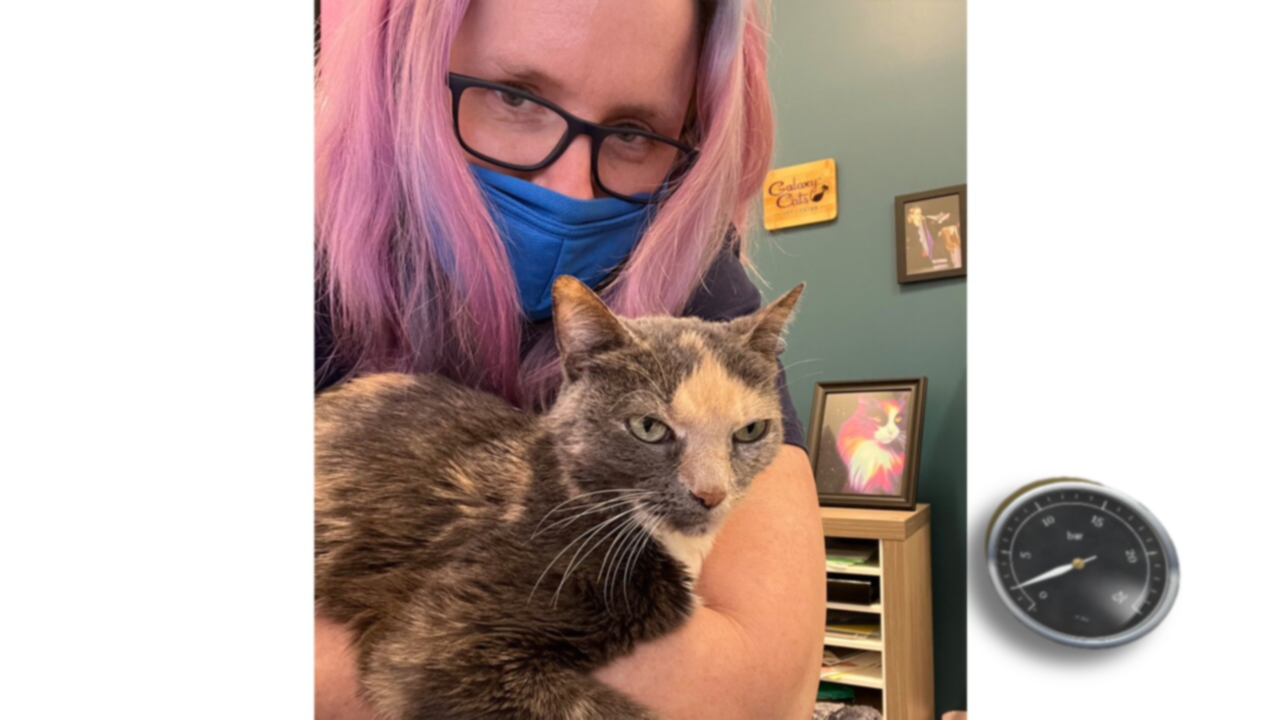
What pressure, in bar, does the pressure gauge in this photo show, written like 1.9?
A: 2
